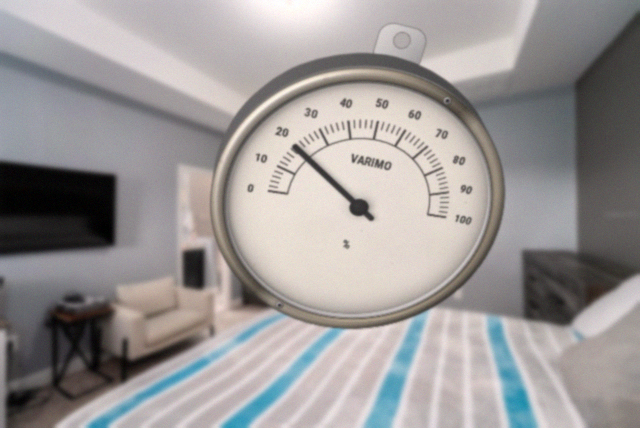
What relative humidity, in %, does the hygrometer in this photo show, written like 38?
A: 20
